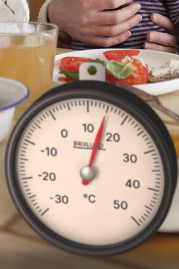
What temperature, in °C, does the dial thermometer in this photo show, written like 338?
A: 15
